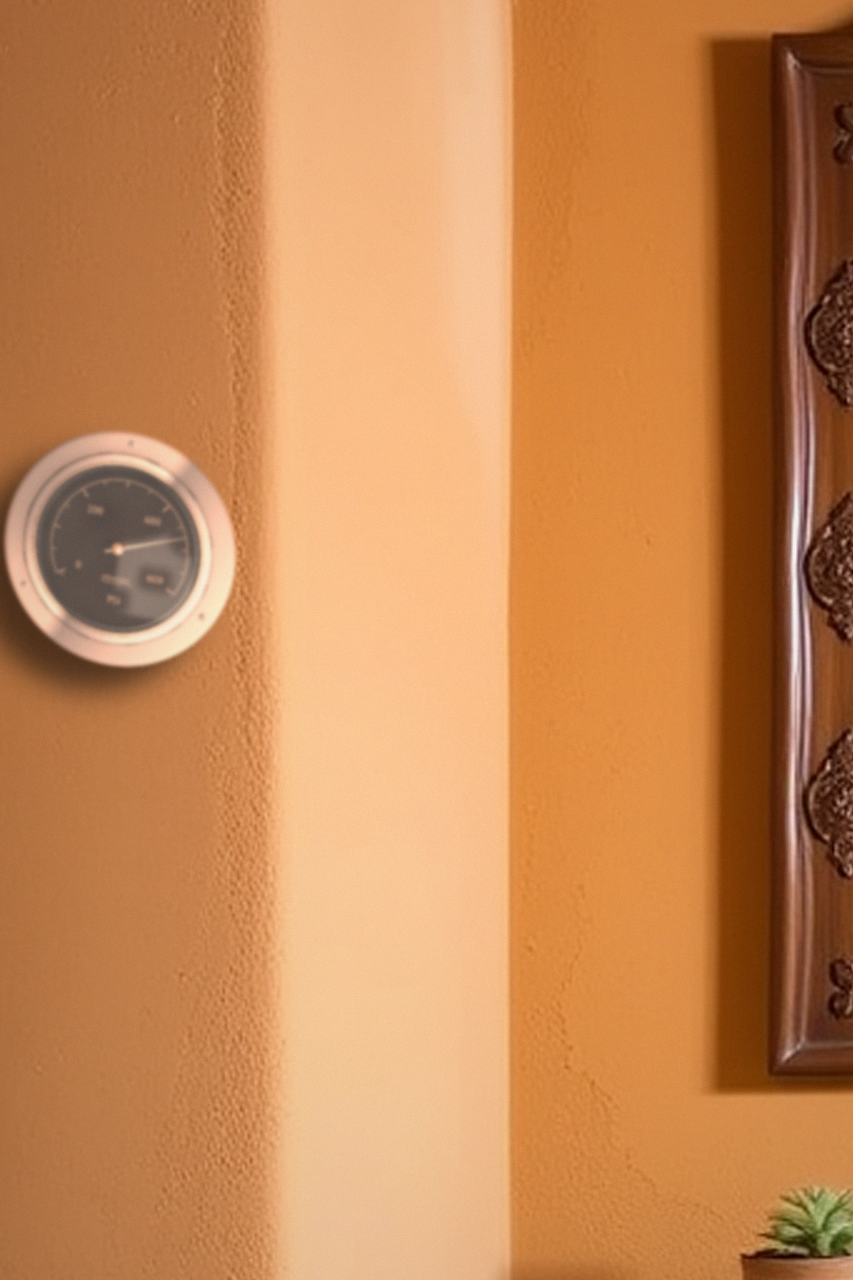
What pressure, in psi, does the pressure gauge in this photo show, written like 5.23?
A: 475
